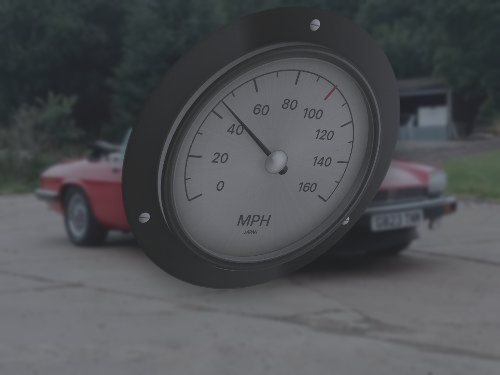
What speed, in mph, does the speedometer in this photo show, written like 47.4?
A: 45
